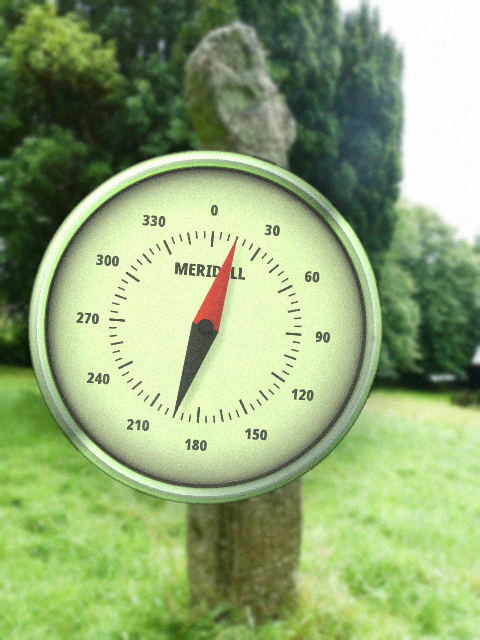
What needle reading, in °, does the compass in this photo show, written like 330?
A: 15
